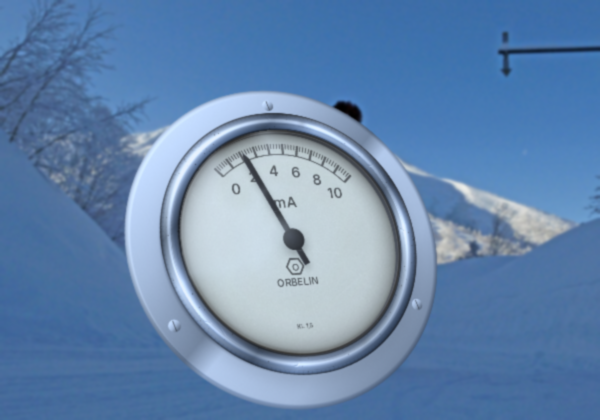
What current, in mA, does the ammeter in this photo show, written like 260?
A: 2
